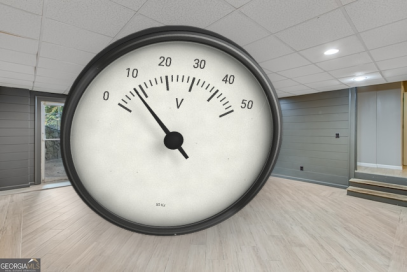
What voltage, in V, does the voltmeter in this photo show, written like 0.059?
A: 8
